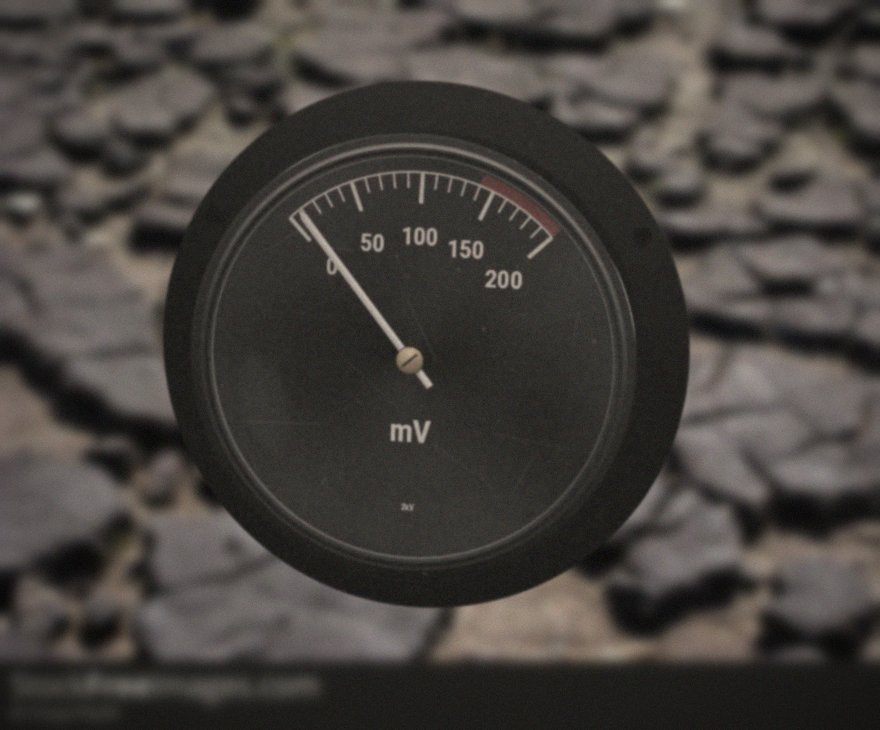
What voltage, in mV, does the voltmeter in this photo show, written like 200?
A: 10
